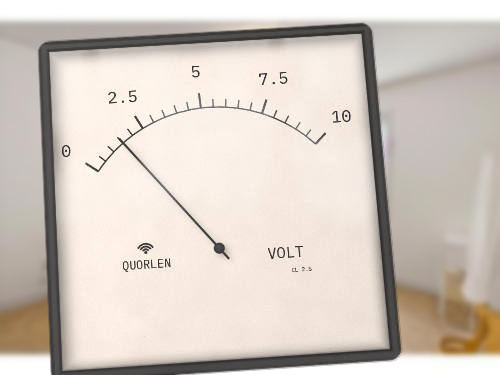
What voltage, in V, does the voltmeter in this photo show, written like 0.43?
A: 1.5
